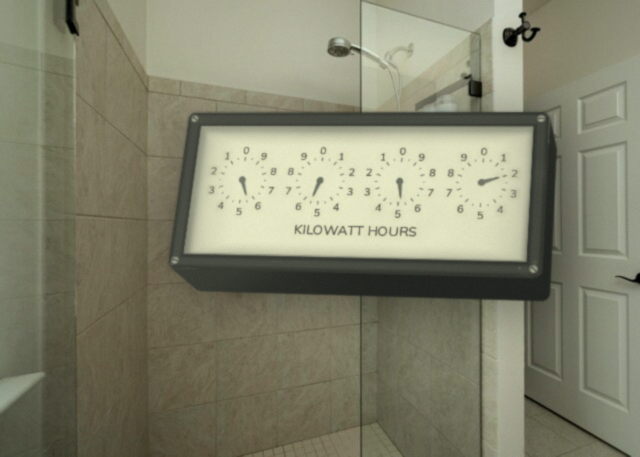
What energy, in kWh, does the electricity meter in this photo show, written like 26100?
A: 5552
